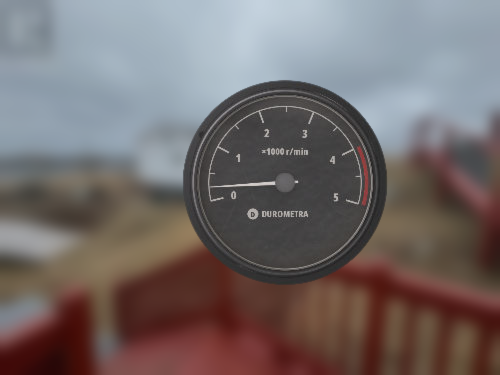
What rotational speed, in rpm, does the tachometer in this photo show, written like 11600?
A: 250
